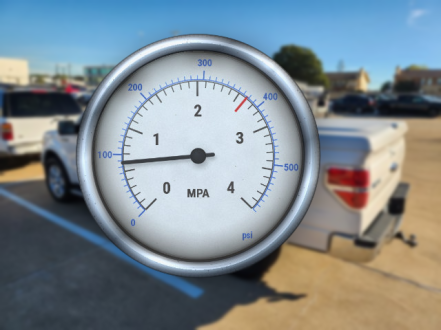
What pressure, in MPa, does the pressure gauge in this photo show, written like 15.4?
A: 0.6
